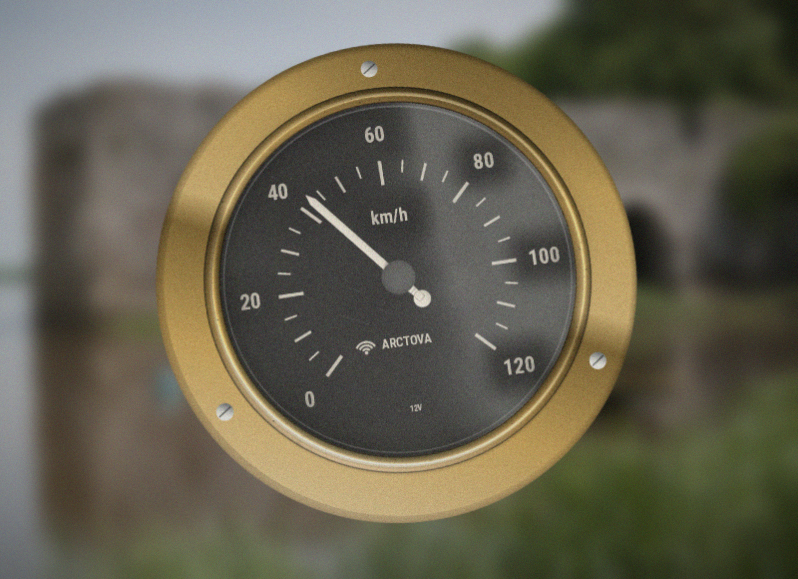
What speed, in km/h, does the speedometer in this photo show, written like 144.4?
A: 42.5
